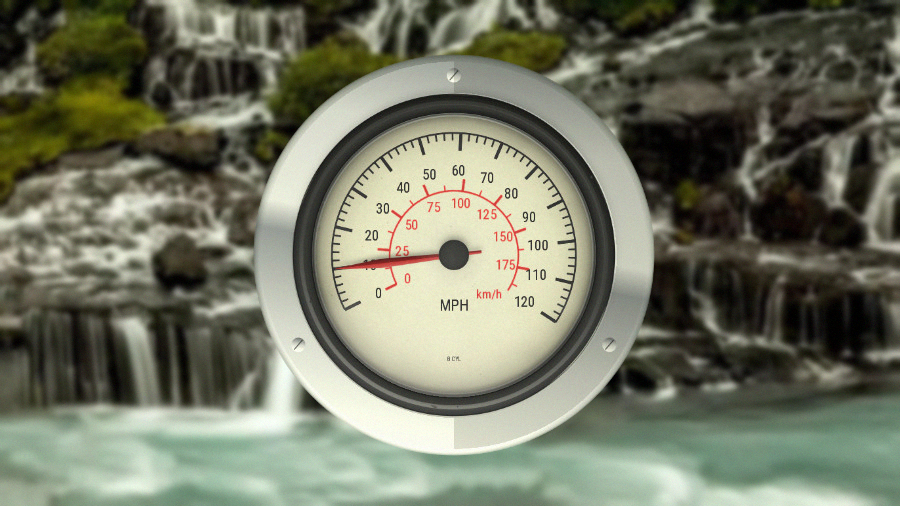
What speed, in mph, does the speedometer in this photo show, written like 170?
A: 10
